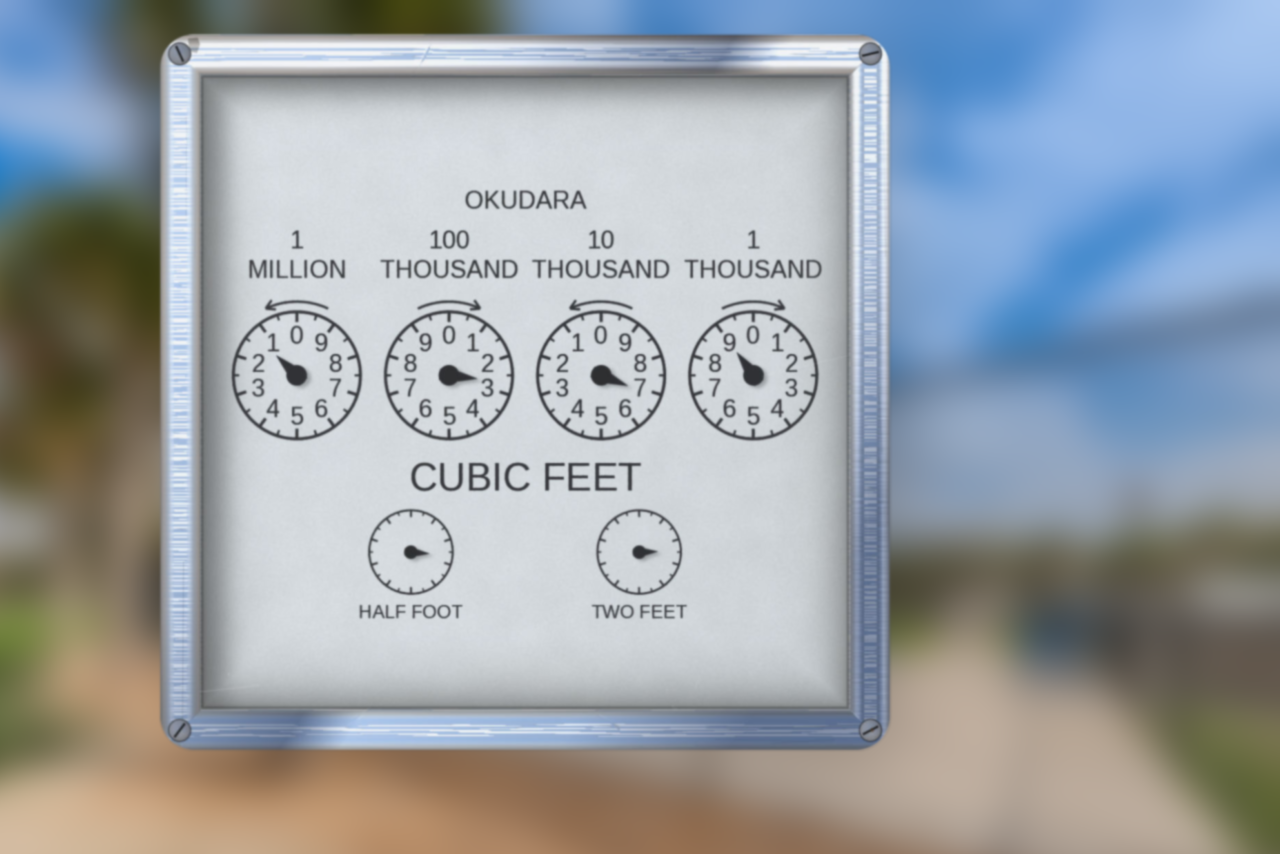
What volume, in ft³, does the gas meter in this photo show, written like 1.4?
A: 126900
